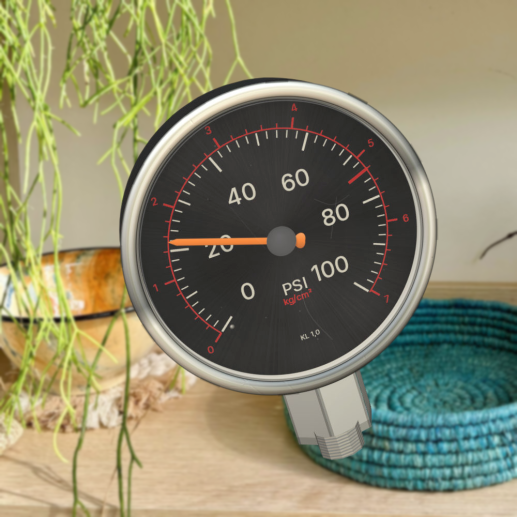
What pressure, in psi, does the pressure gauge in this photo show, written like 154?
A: 22
